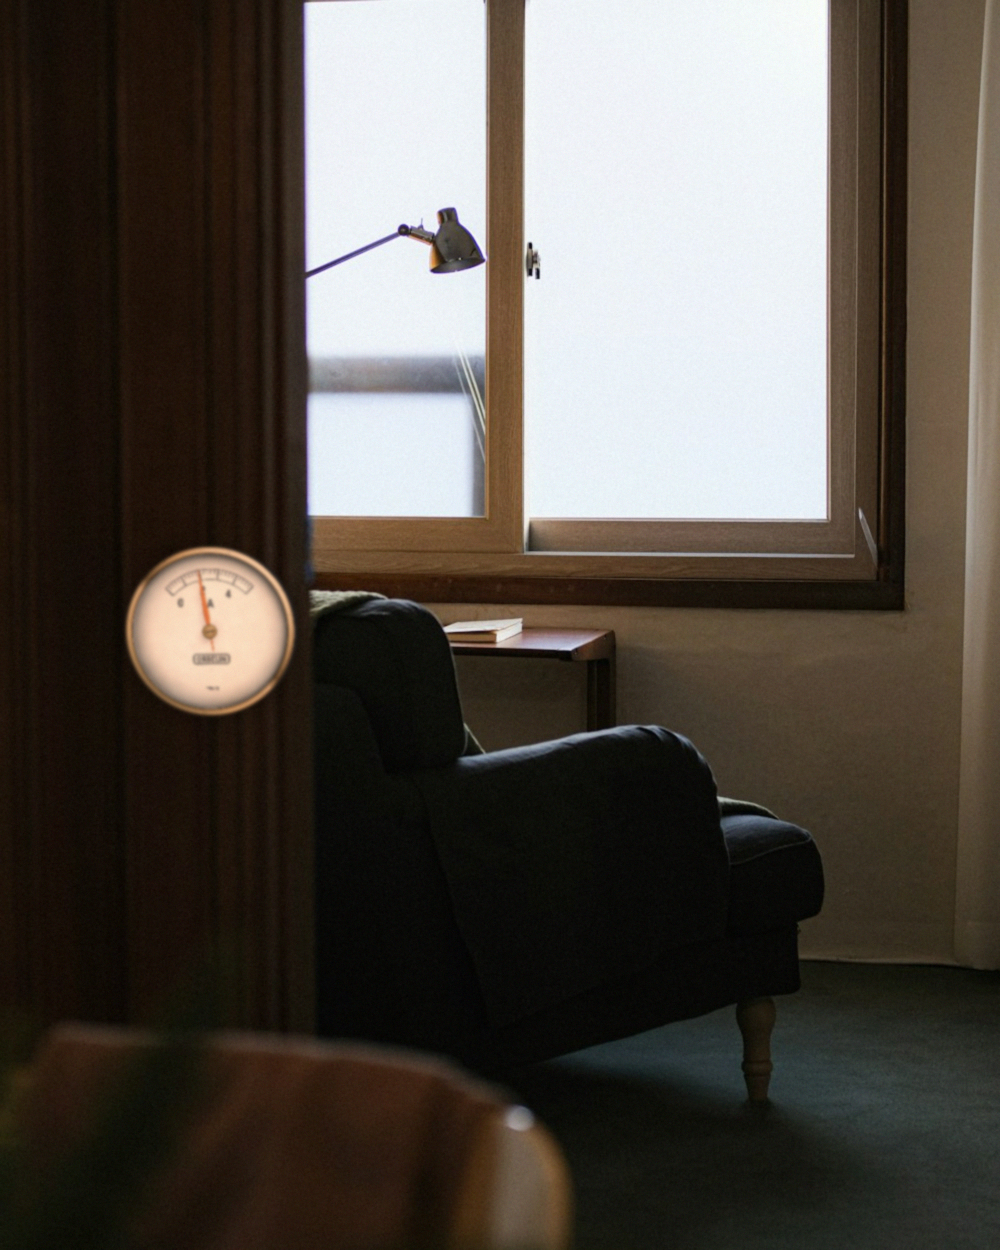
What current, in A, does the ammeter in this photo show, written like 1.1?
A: 2
